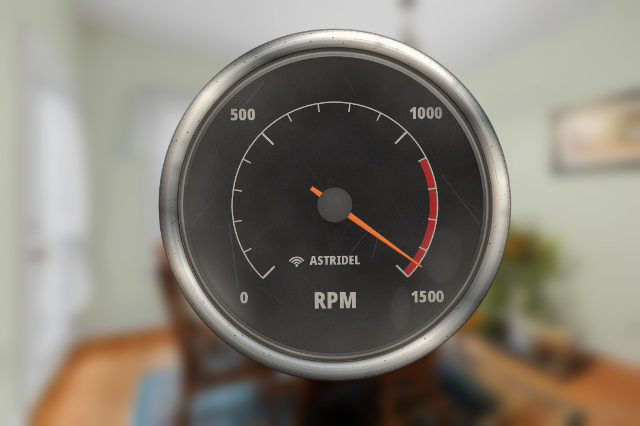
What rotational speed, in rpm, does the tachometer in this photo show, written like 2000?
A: 1450
